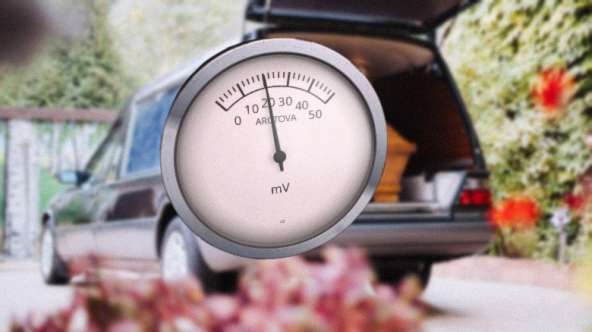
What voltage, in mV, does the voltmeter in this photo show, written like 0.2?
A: 20
